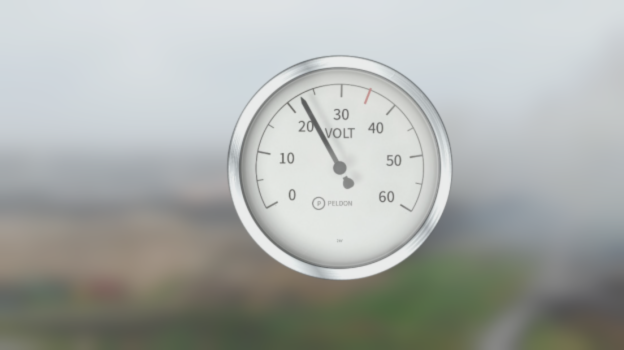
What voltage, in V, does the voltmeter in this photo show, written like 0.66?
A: 22.5
